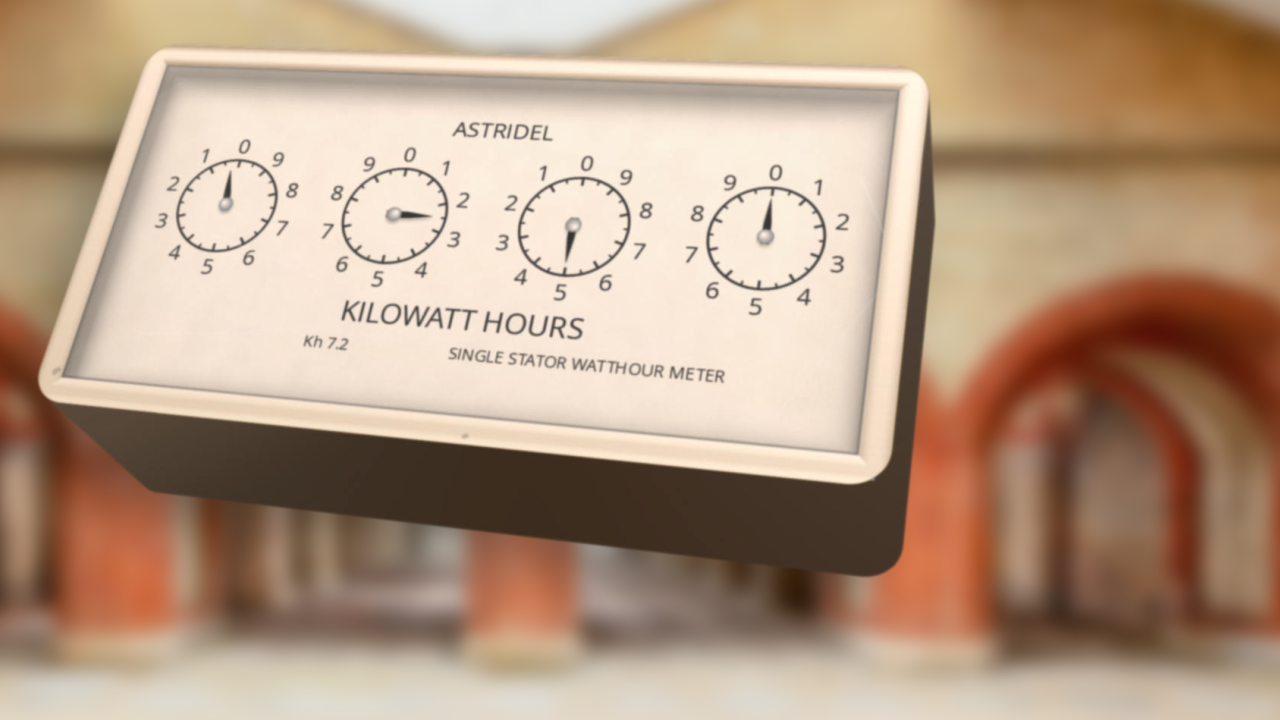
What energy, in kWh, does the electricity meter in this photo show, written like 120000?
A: 250
